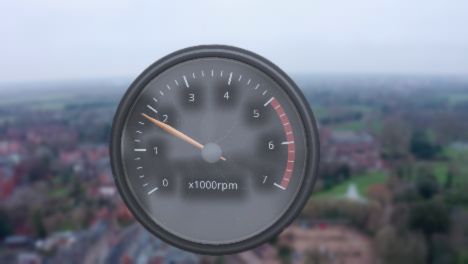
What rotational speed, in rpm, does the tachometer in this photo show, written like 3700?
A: 1800
